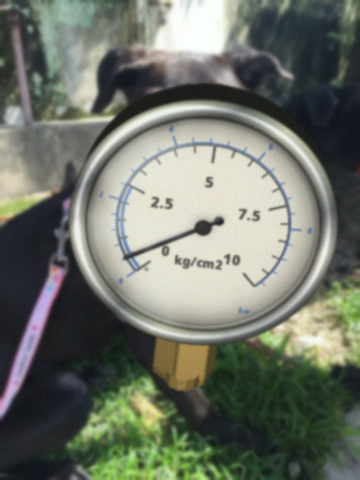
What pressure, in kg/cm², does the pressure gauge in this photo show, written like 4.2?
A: 0.5
